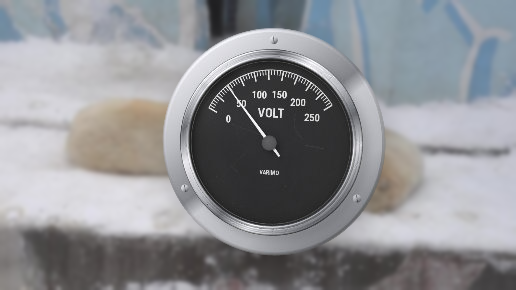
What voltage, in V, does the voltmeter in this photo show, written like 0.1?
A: 50
